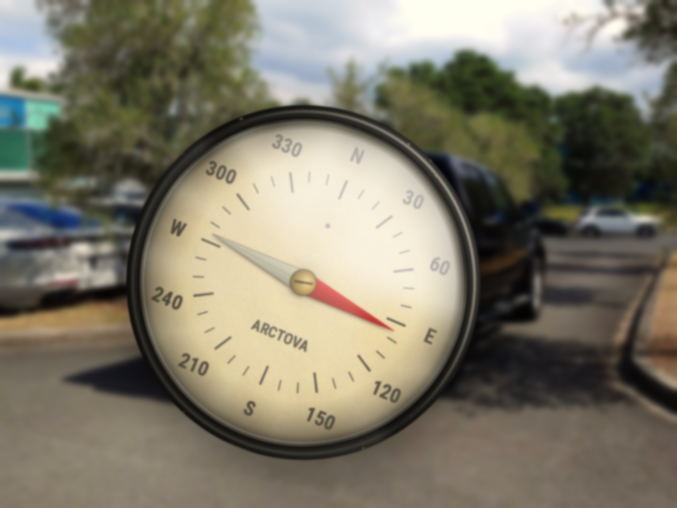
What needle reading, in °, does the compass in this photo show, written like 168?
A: 95
